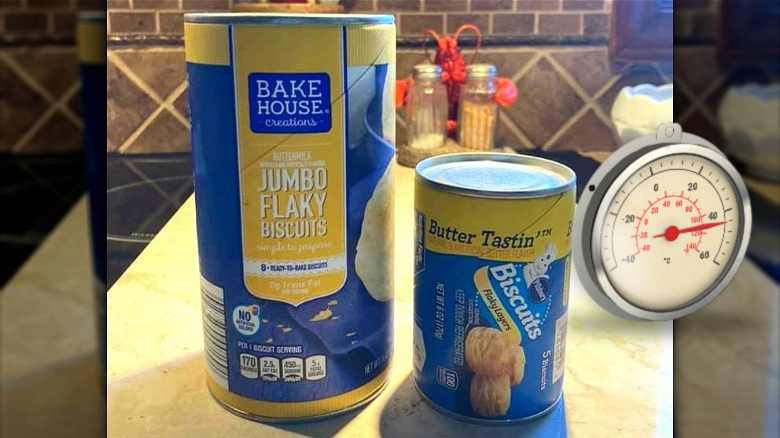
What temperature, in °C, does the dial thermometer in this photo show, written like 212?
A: 44
